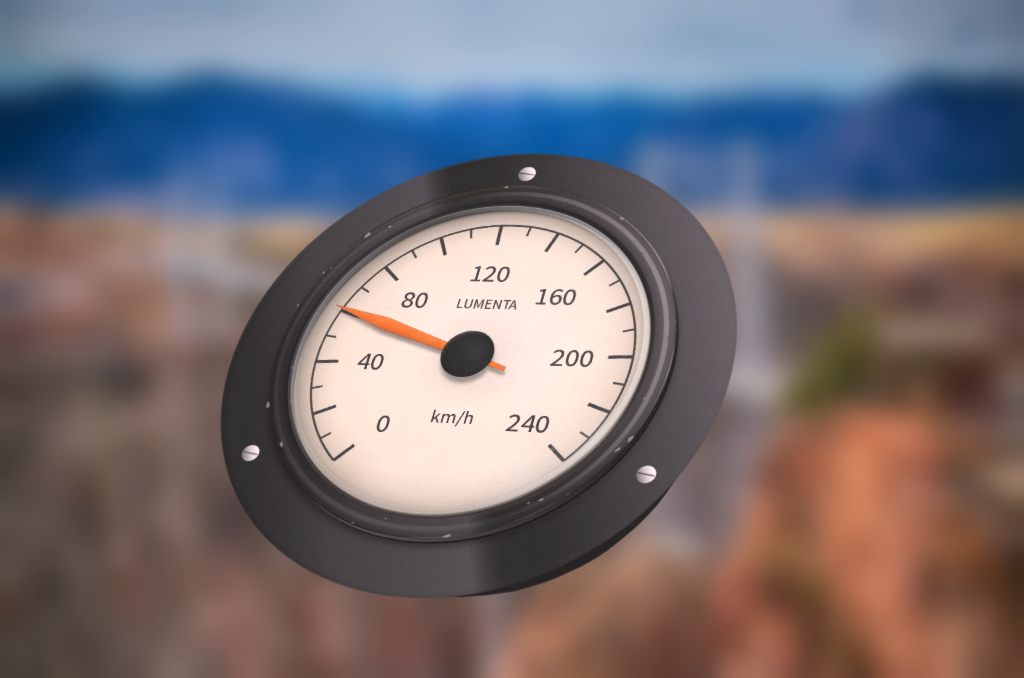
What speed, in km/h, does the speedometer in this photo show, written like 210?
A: 60
